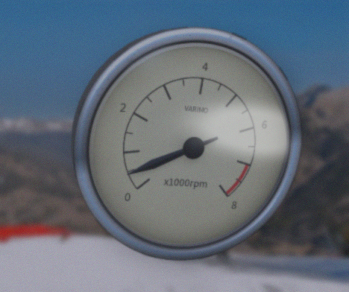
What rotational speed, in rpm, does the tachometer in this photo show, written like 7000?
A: 500
